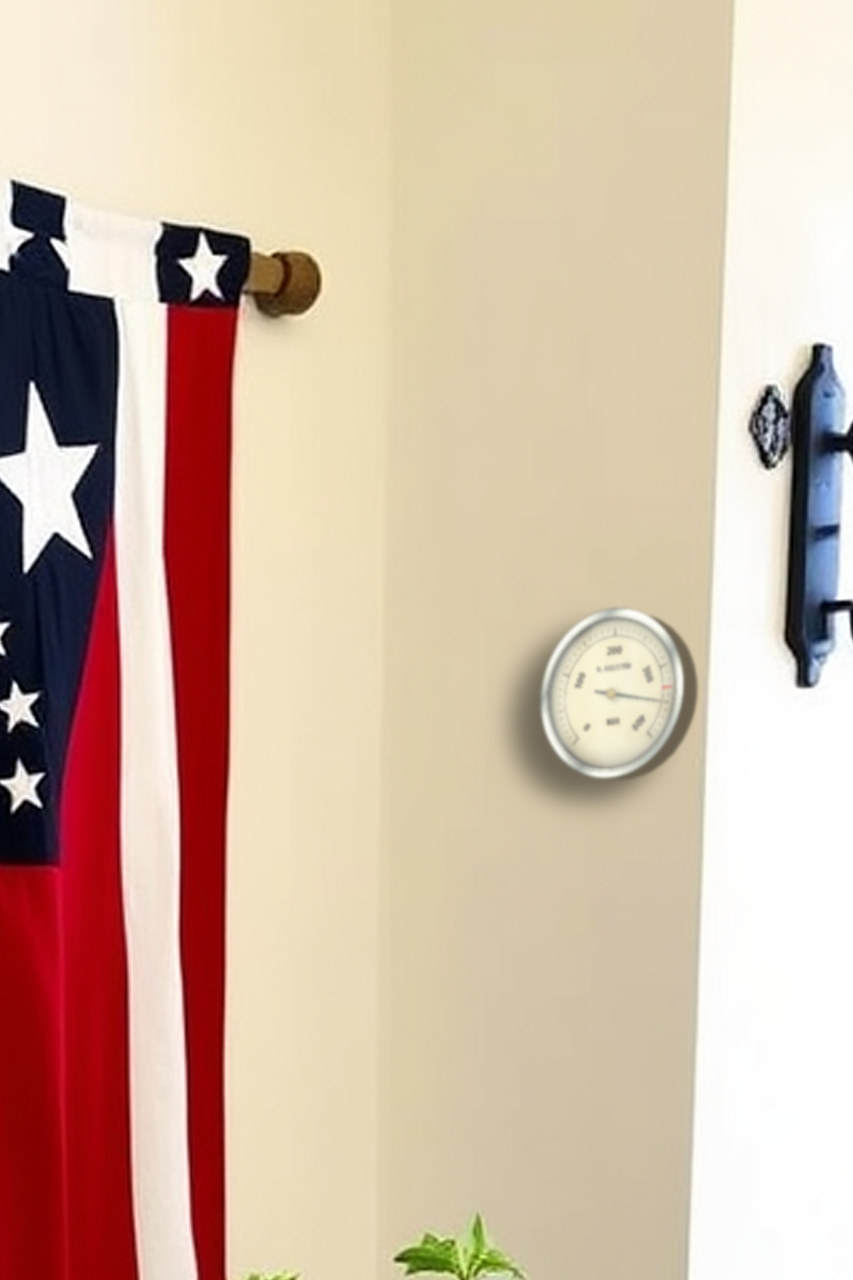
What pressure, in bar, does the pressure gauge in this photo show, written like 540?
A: 350
